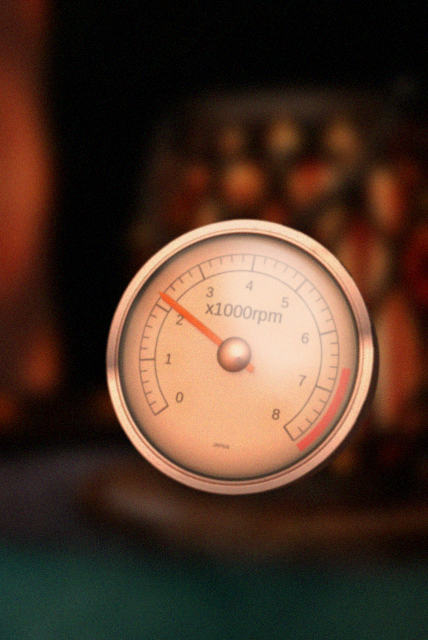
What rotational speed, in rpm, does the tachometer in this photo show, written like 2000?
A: 2200
